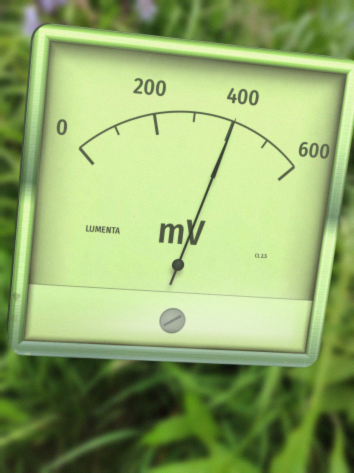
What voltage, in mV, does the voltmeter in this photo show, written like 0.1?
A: 400
